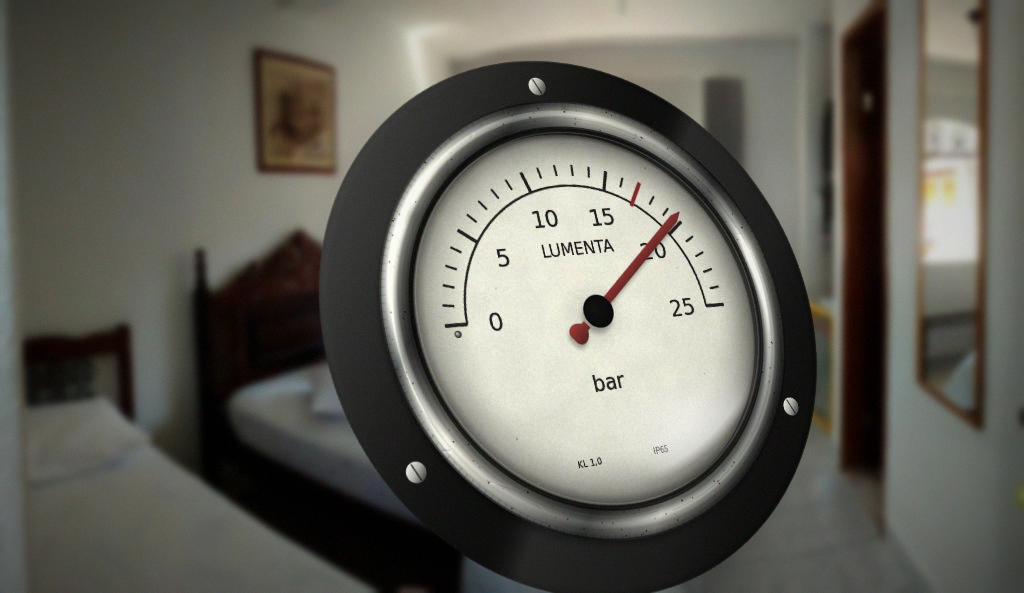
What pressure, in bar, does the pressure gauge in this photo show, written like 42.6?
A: 19.5
